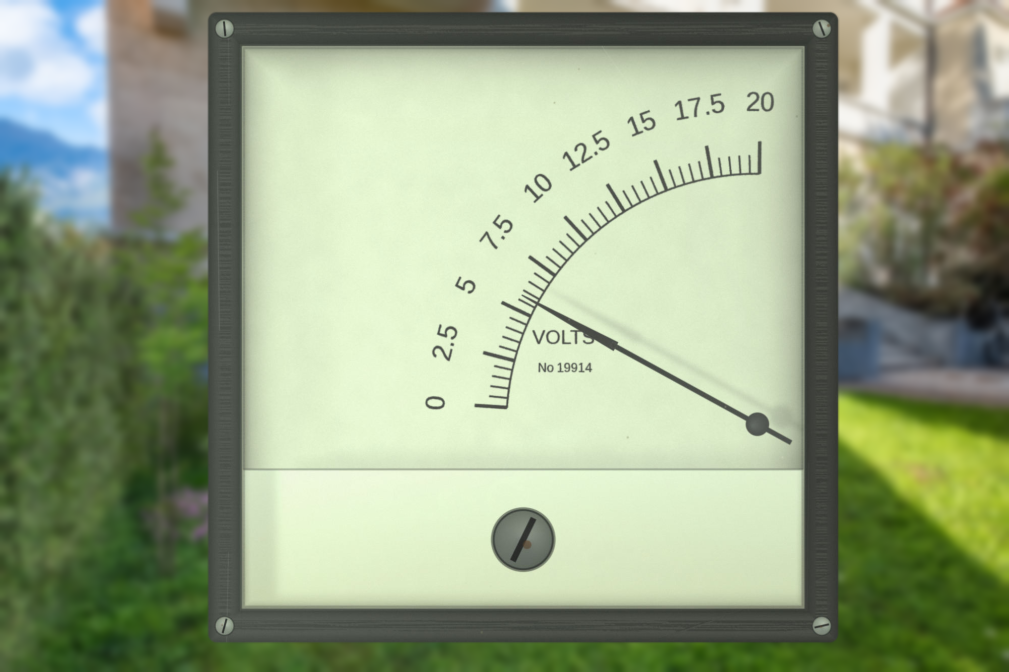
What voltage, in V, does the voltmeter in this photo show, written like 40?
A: 5.75
